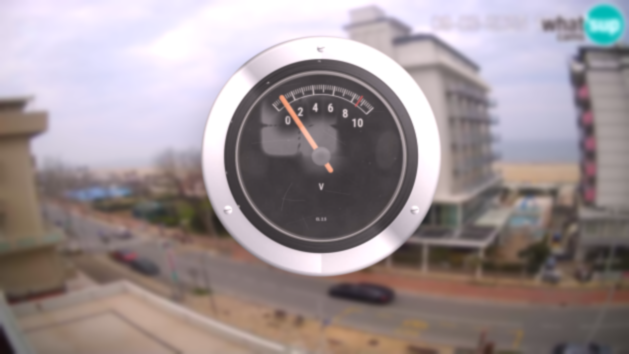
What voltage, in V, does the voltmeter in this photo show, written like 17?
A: 1
